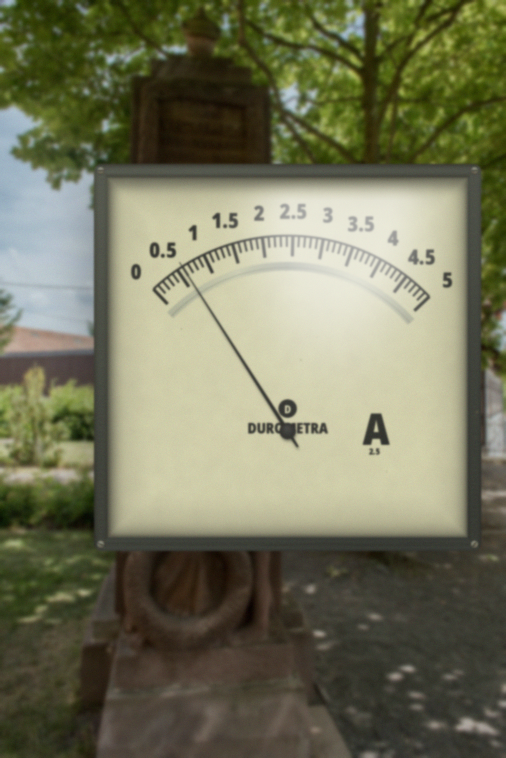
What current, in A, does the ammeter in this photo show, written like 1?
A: 0.6
